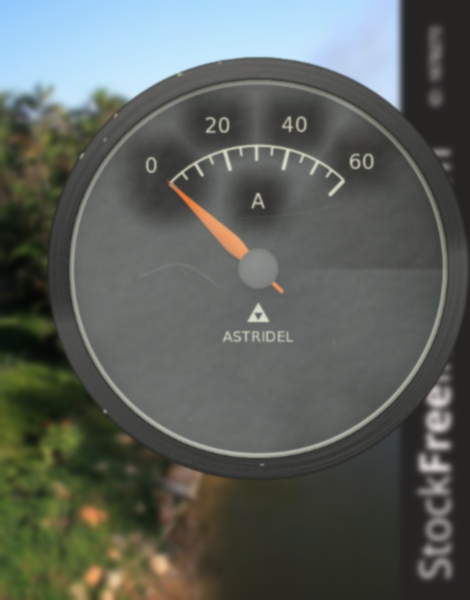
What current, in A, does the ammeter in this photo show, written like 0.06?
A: 0
